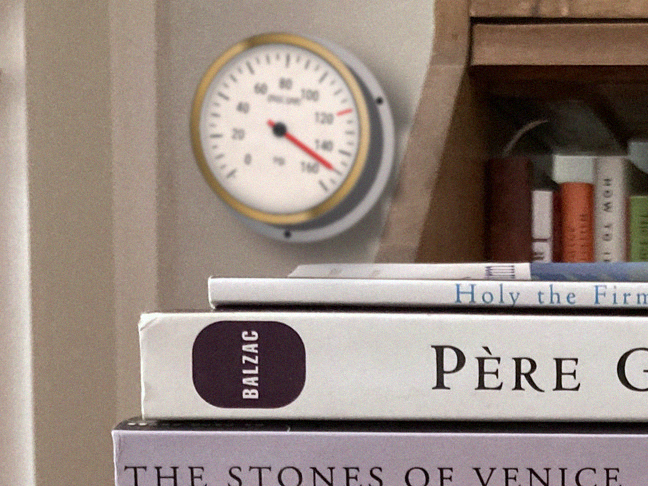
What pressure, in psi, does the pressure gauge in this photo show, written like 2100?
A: 150
